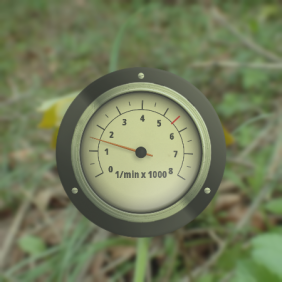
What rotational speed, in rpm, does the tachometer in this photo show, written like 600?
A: 1500
